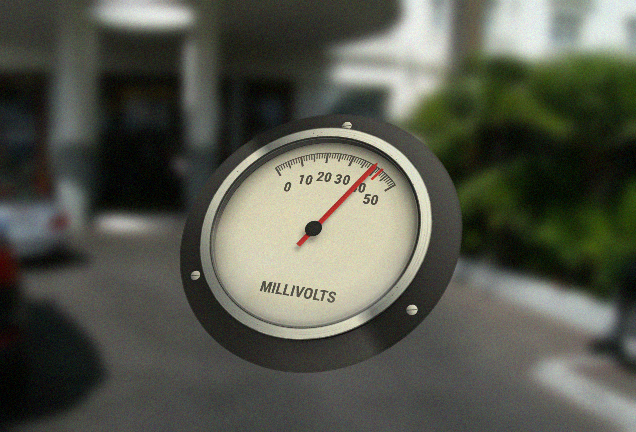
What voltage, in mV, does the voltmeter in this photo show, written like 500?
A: 40
